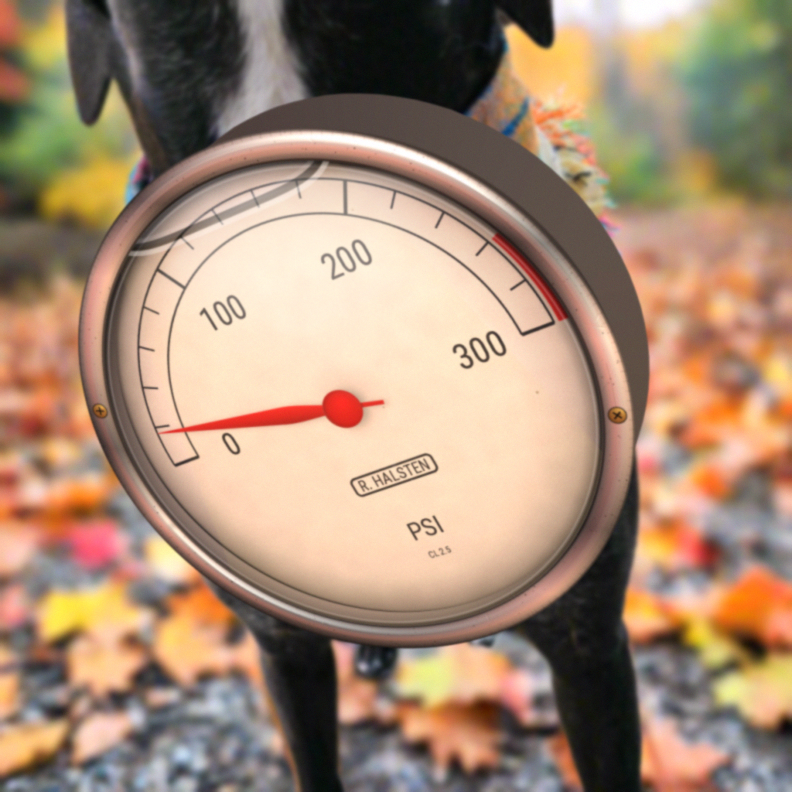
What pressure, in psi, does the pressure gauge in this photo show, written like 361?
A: 20
